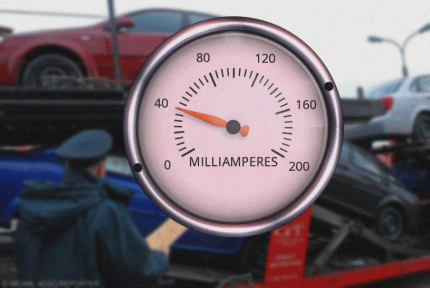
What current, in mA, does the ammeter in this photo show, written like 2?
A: 40
